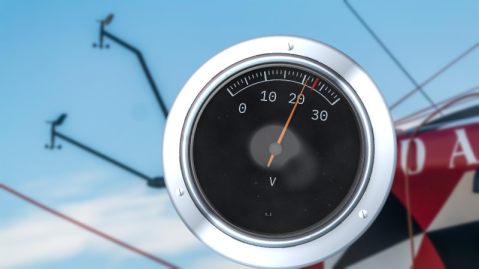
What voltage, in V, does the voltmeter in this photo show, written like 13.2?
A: 21
